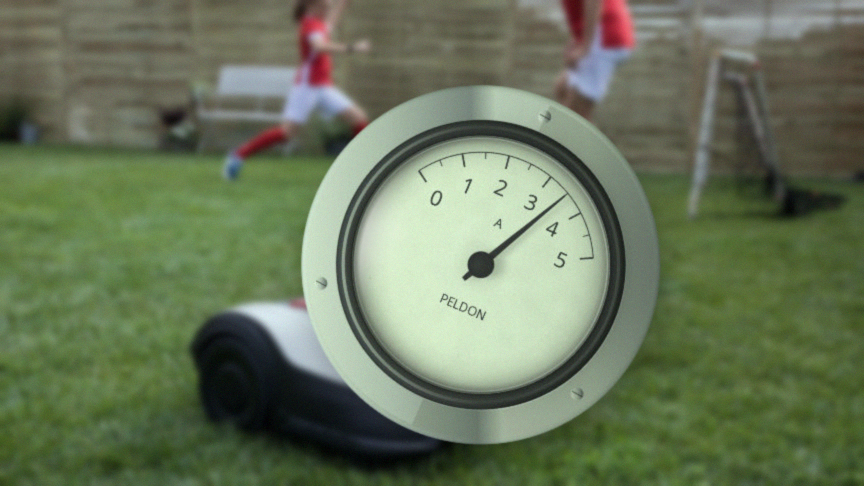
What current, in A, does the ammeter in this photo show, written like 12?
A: 3.5
